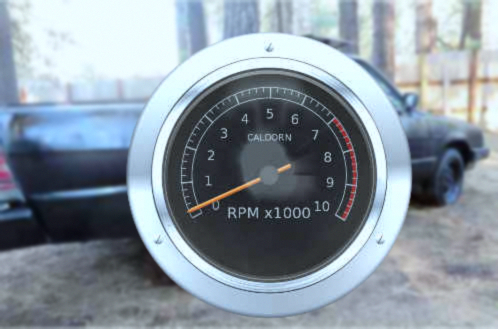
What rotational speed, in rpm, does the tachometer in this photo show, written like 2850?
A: 200
